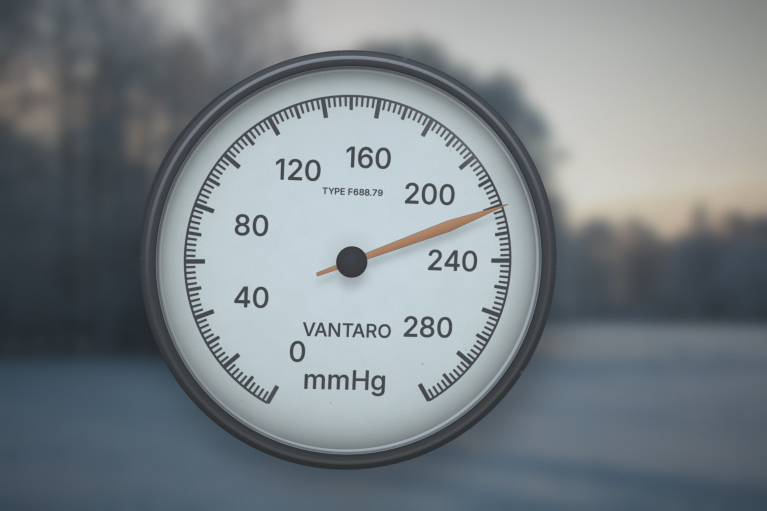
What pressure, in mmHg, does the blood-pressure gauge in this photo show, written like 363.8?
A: 220
